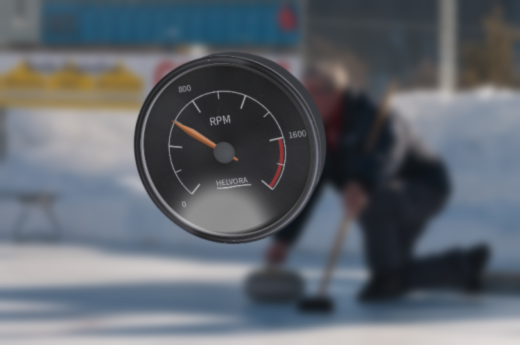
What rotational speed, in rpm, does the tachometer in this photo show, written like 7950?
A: 600
